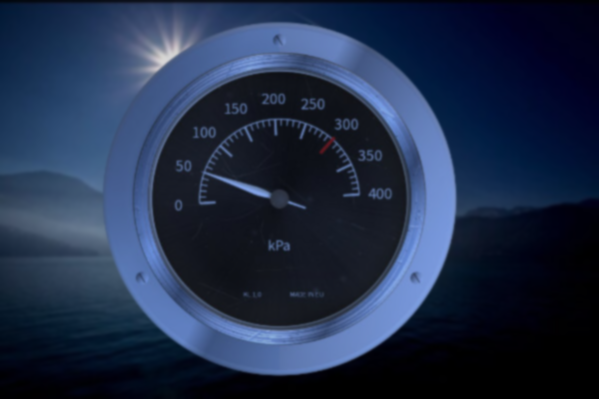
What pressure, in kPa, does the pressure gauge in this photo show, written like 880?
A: 50
